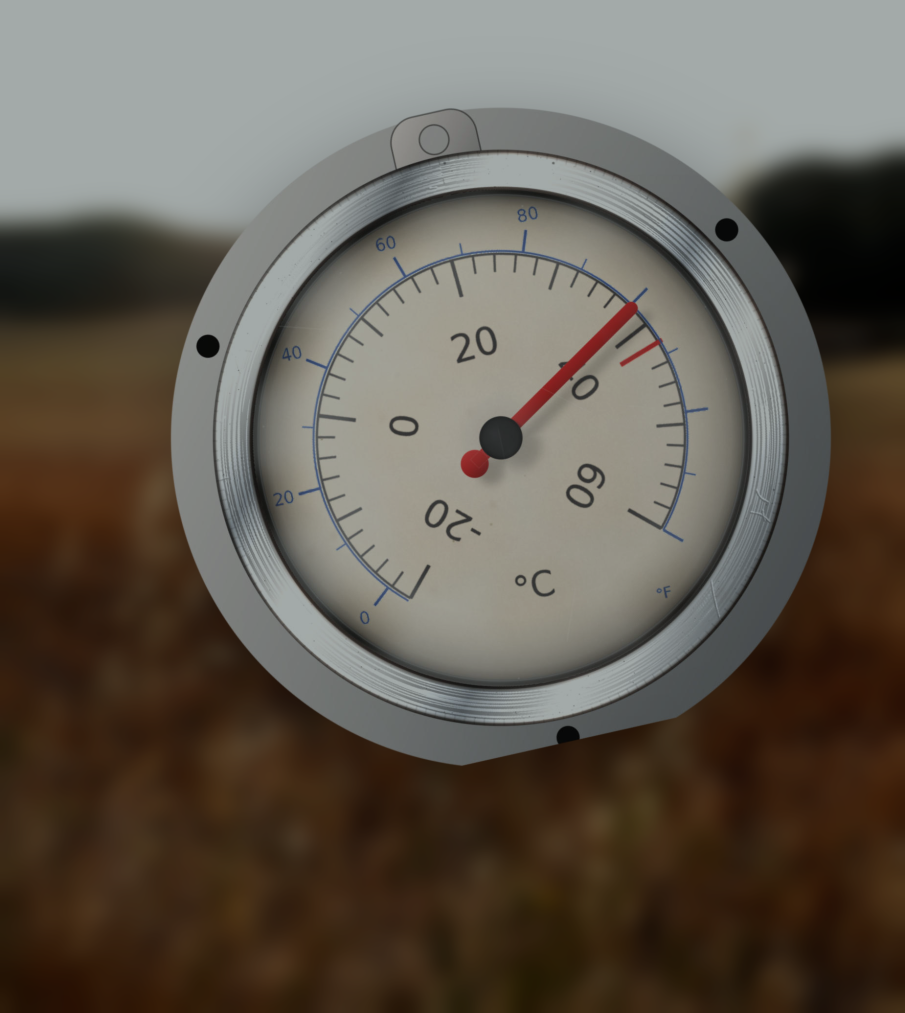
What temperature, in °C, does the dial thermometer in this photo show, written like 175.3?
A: 38
